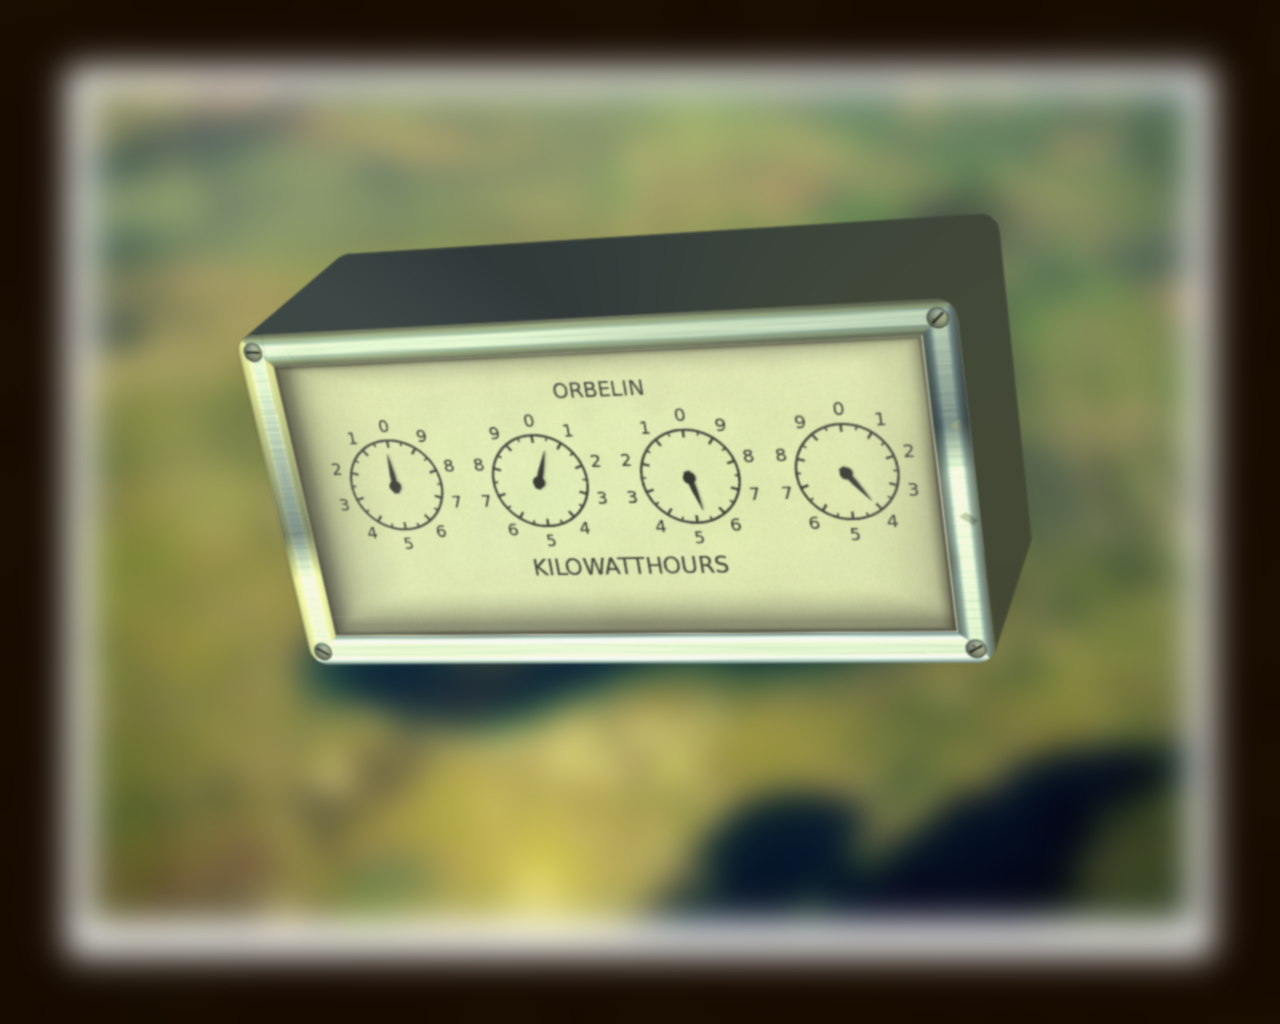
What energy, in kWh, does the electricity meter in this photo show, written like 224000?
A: 54
